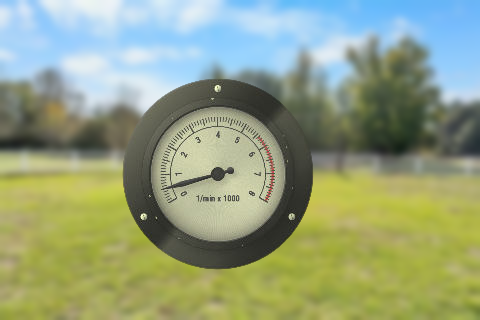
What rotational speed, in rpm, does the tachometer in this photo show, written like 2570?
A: 500
